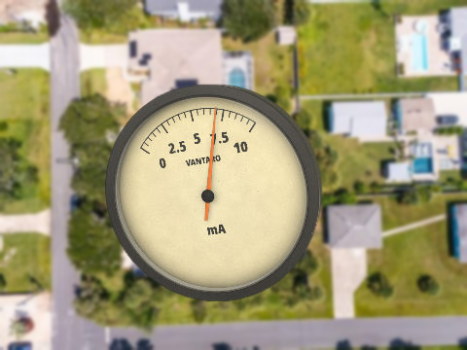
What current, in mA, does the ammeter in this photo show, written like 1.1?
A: 7
